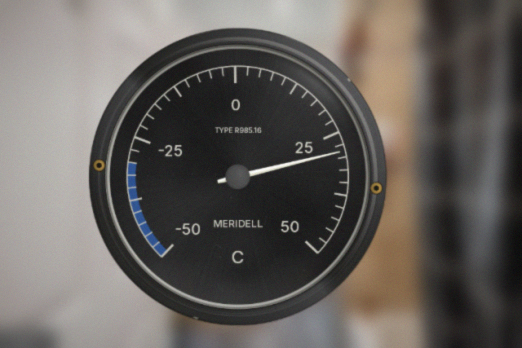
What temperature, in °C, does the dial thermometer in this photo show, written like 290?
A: 28.75
